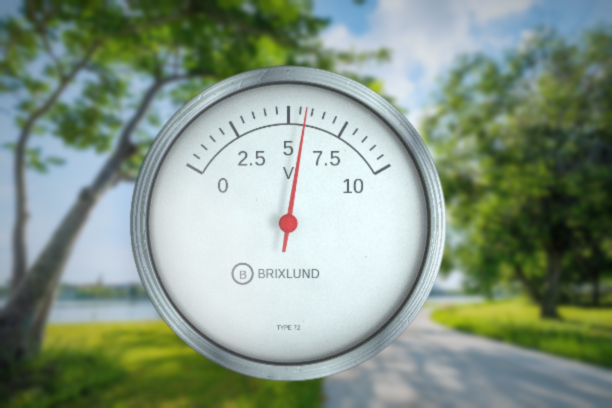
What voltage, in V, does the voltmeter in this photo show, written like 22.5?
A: 5.75
